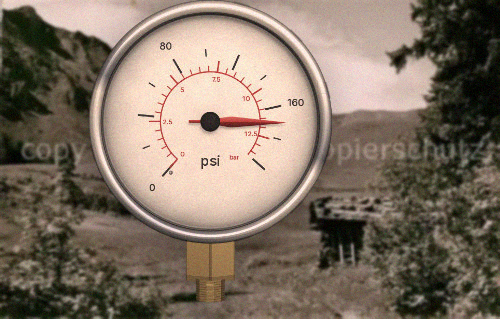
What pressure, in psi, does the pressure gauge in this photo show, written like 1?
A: 170
